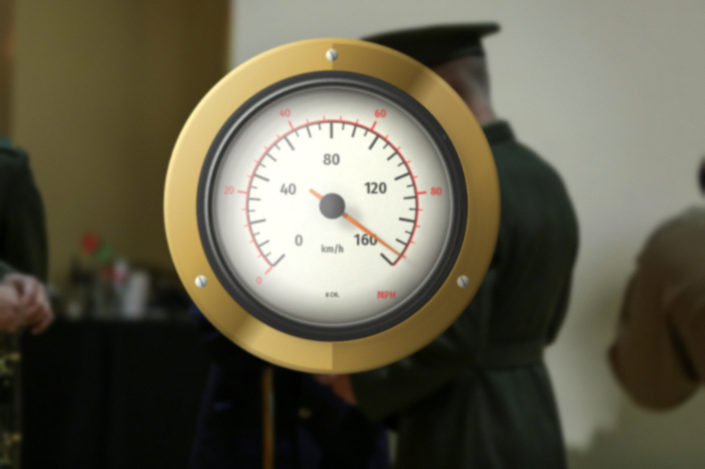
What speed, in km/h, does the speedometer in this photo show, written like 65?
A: 155
